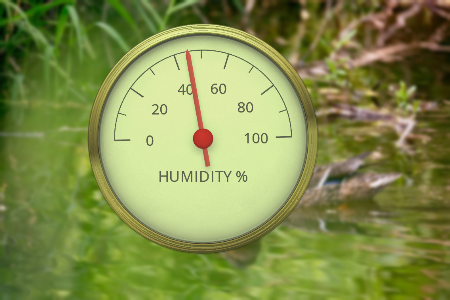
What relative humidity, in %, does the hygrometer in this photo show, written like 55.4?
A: 45
